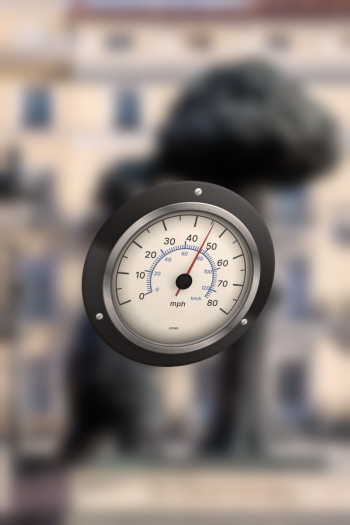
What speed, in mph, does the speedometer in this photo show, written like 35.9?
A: 45
